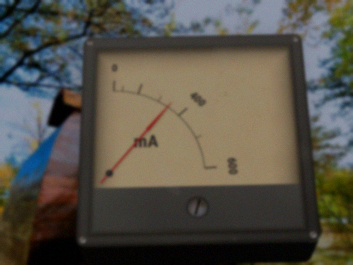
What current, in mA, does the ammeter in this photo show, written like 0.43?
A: 350
